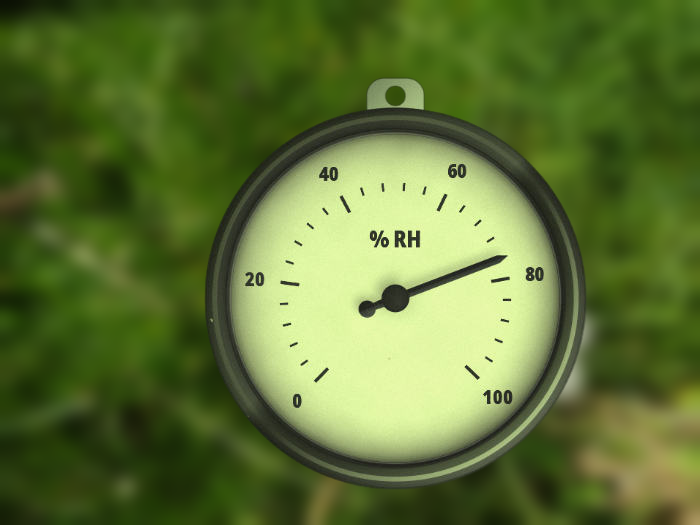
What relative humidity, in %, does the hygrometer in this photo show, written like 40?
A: 76
